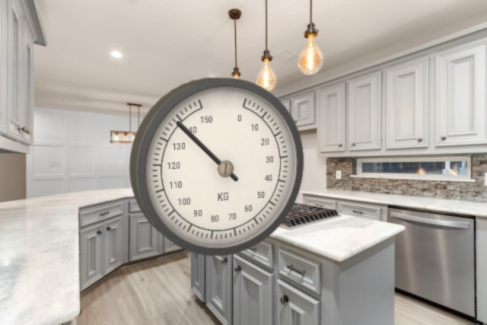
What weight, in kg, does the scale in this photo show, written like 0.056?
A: 138
